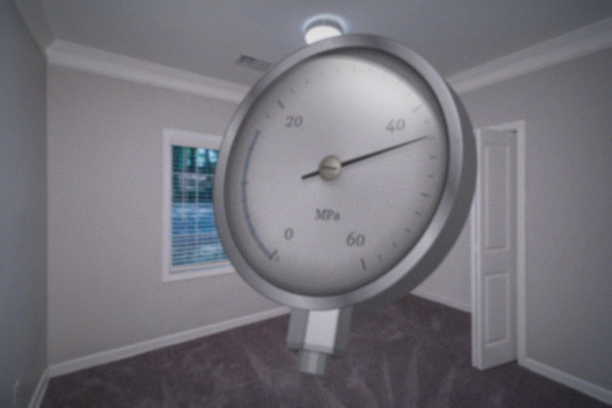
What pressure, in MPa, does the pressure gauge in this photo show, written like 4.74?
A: 44
